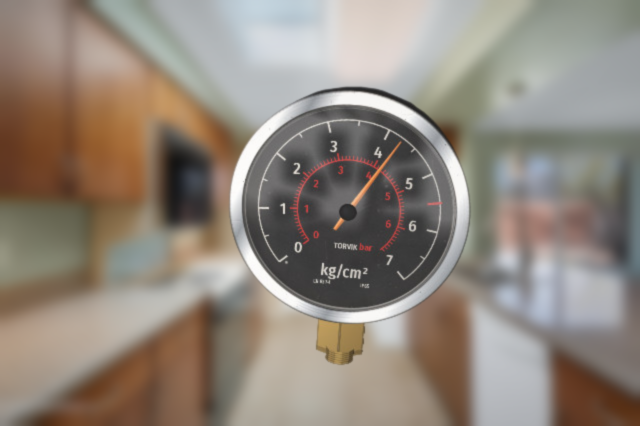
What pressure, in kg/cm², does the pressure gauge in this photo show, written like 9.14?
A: 4.25
